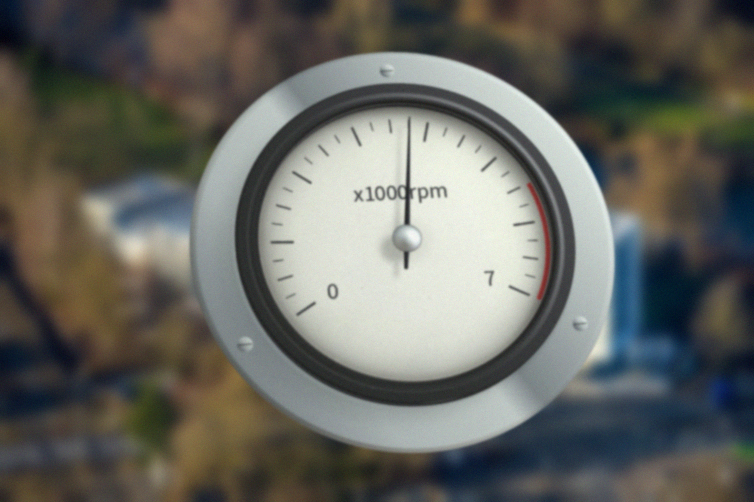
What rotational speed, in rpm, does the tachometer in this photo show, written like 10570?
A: 3750
